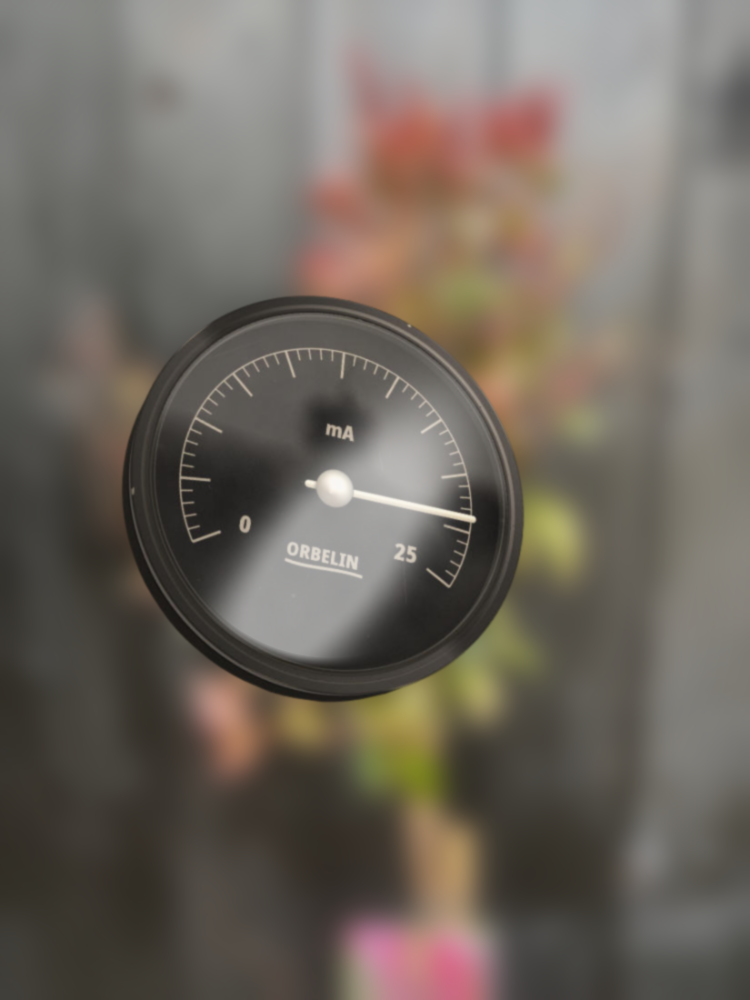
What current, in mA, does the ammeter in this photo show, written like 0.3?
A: 22
